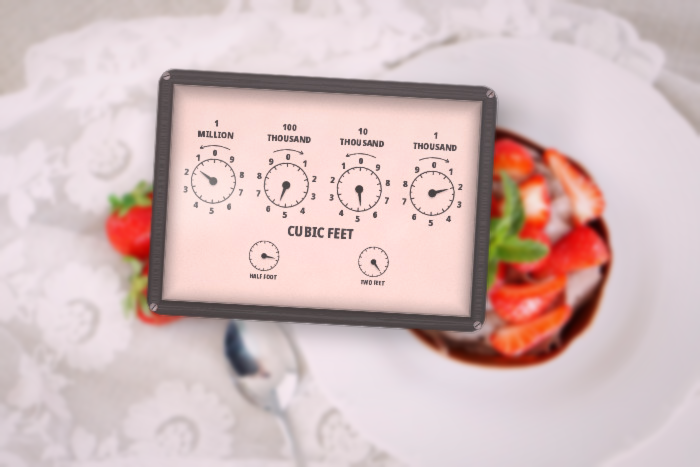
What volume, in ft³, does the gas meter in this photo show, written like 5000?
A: 155200
